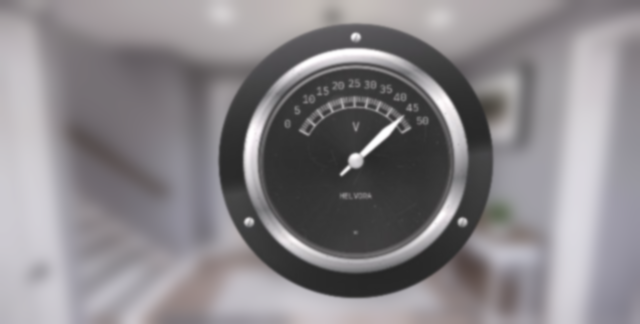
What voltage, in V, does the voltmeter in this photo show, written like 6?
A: 45
